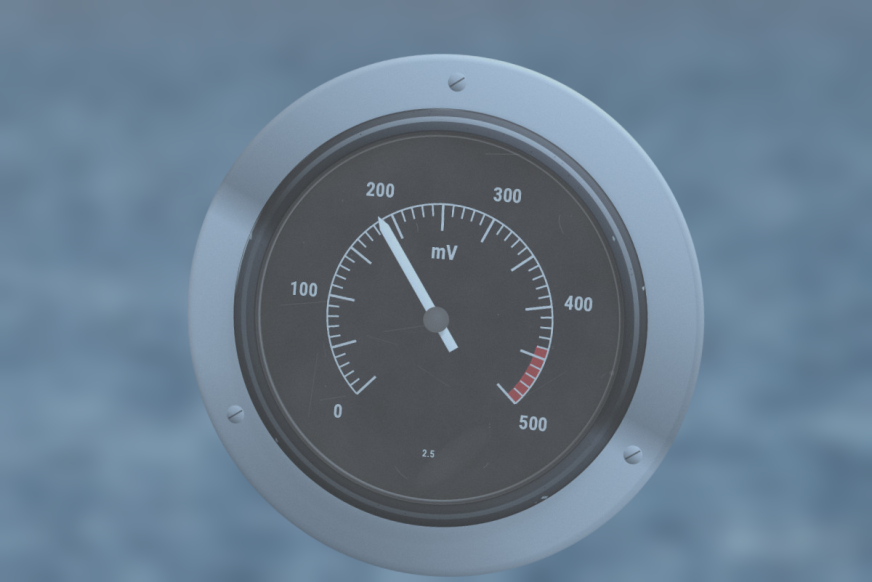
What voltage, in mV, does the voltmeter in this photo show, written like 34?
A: 190
